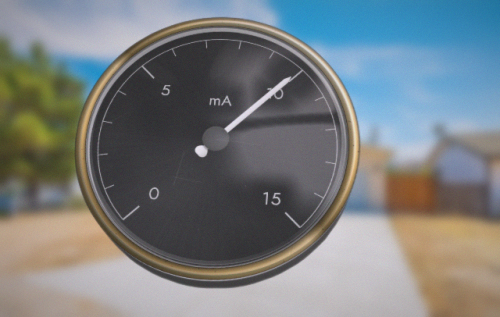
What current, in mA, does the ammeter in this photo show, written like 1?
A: 10
